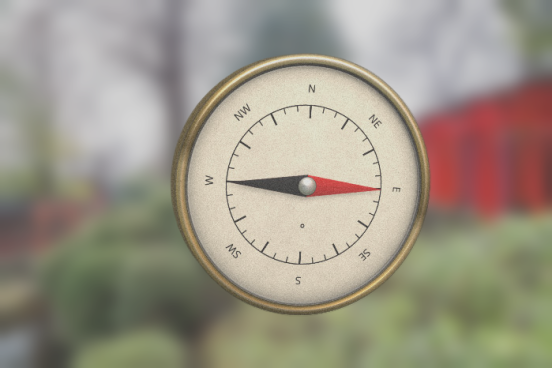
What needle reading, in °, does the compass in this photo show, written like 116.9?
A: 90
